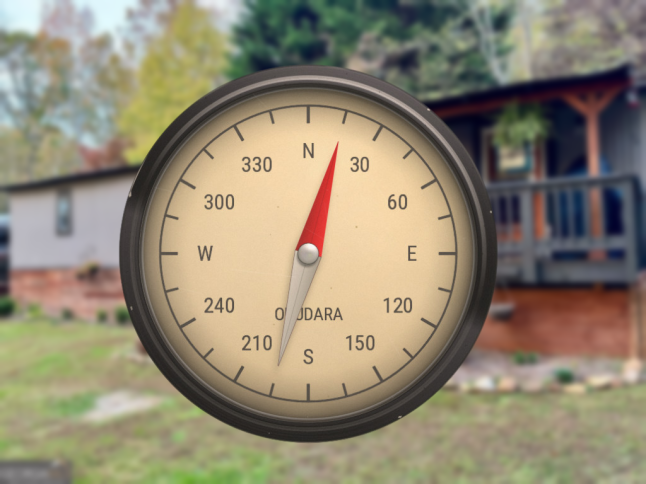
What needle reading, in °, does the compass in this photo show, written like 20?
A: 15
